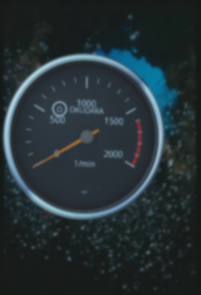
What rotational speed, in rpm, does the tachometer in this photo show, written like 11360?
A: 0
